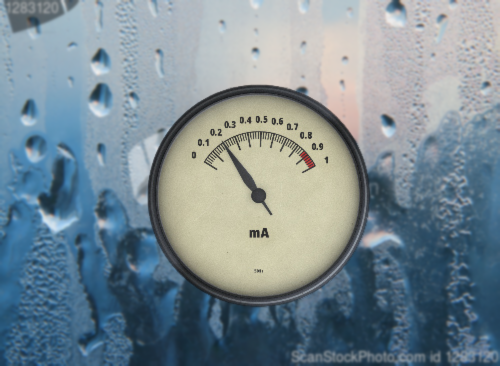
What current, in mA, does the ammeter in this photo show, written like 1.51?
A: 0.2
